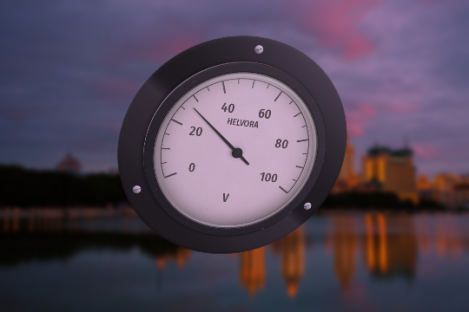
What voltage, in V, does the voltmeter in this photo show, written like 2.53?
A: 27.5
